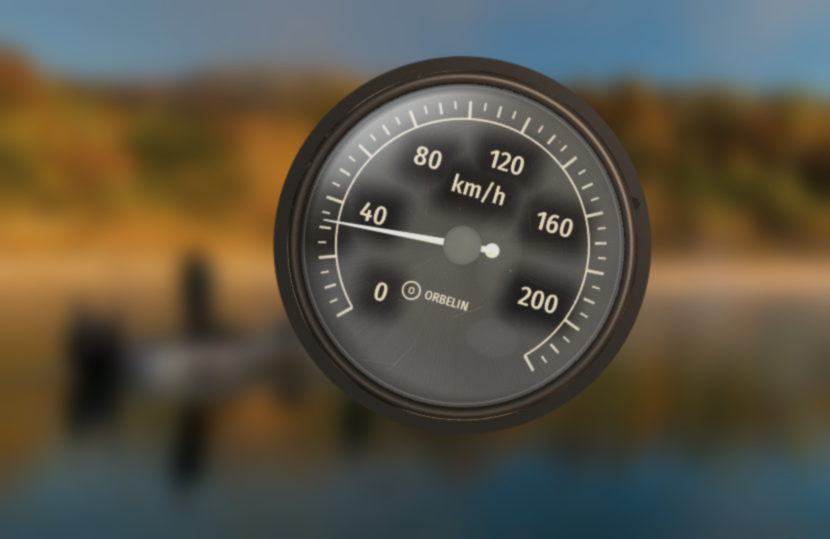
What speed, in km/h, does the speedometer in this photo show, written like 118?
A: 32.5
